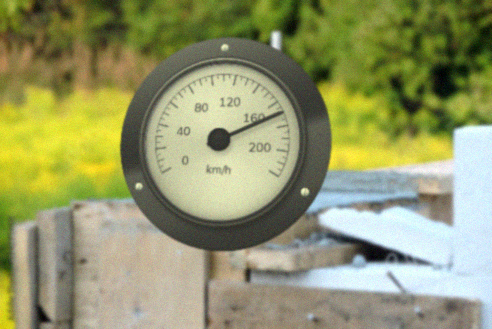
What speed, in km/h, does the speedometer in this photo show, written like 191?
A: 170
